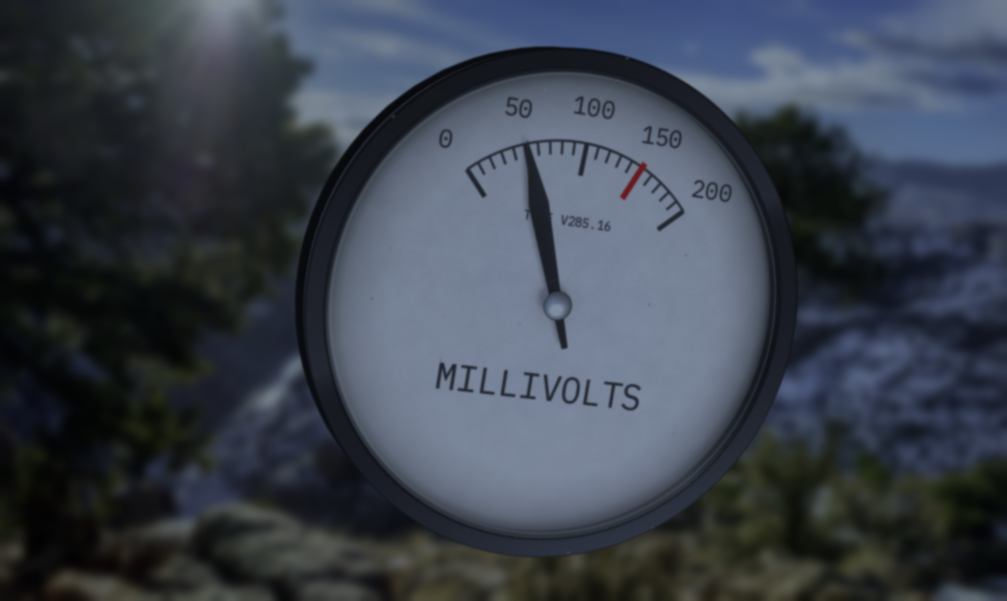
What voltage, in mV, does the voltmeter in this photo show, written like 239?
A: 50
